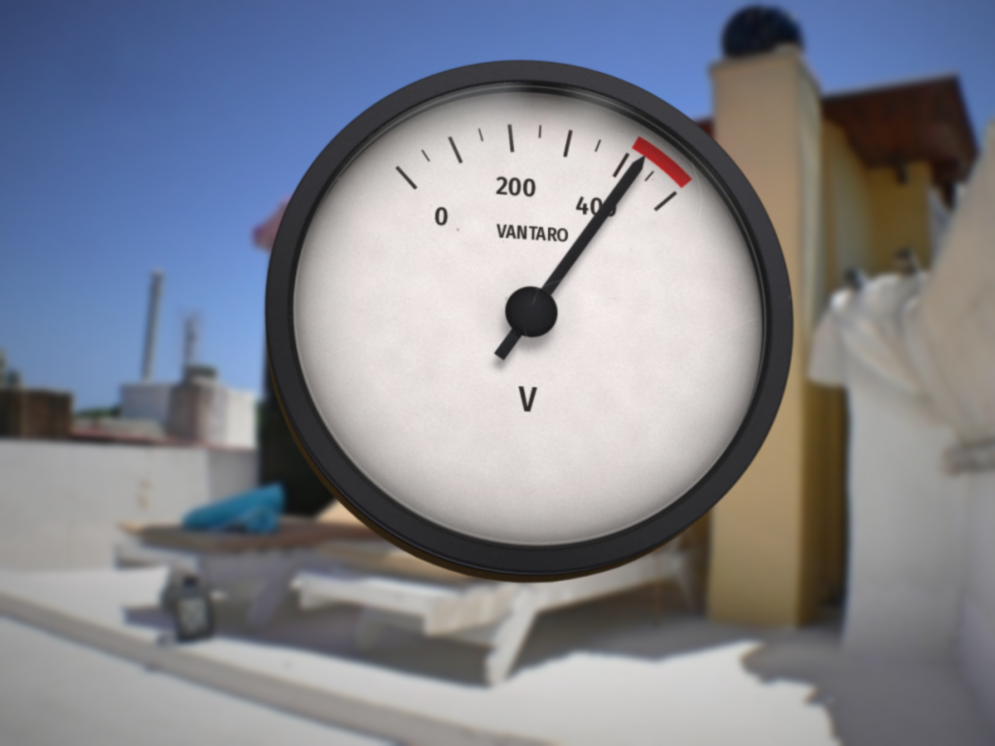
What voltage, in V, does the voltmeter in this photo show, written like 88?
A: 425
